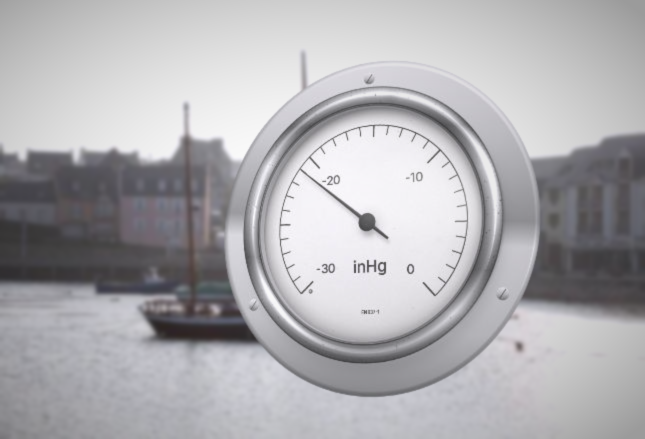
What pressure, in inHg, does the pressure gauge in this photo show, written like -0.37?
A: -21
